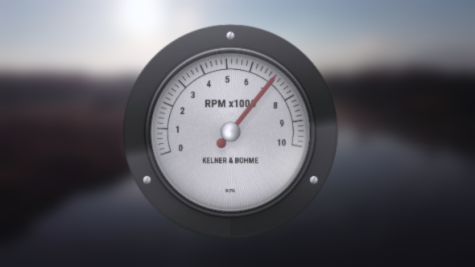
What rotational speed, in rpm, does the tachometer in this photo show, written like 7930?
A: 7000
